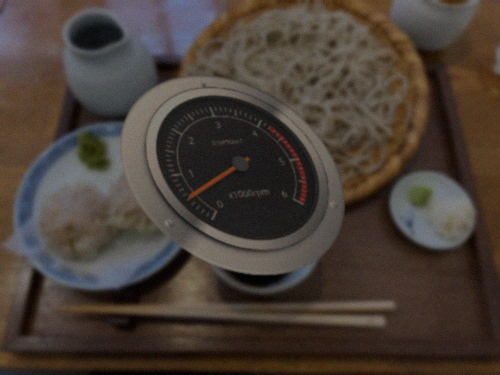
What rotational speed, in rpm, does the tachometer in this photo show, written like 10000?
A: 500
